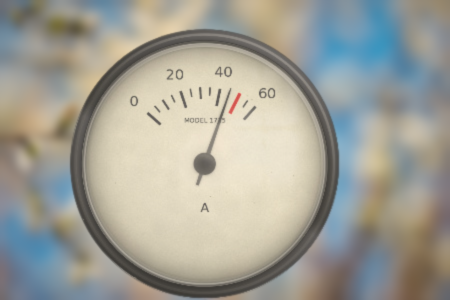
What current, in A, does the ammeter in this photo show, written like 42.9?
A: 45
